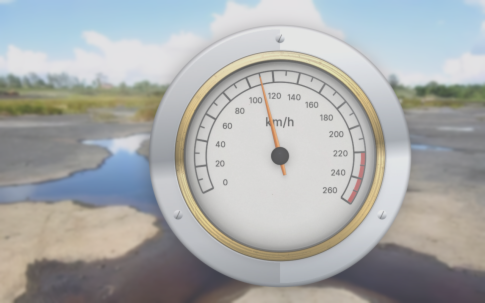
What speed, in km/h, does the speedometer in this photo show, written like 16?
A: 110
